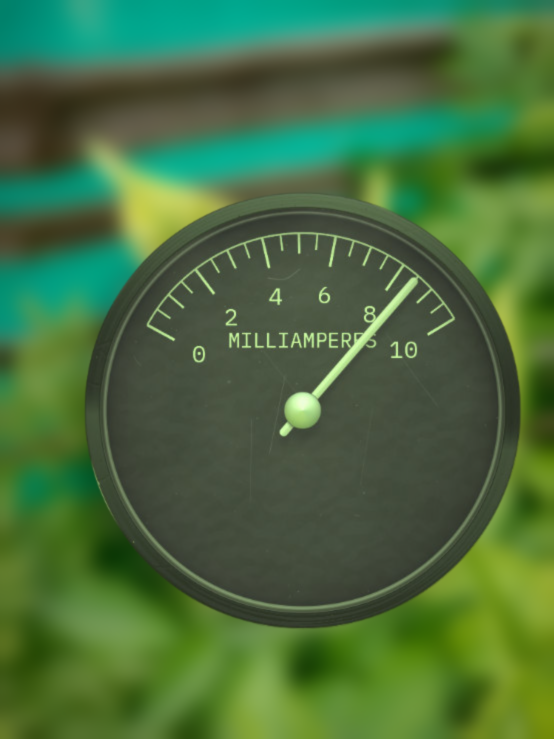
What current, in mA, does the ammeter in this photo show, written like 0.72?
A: 8.5
